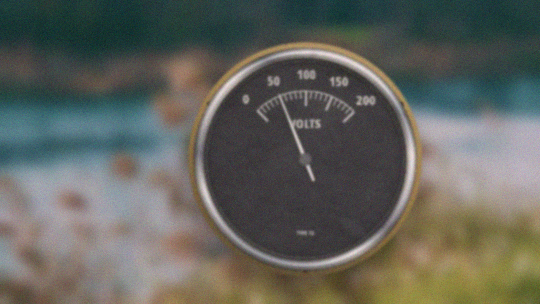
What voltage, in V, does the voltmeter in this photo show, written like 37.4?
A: 50
